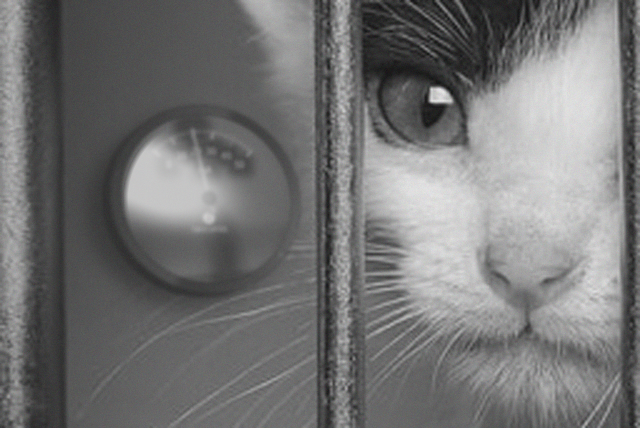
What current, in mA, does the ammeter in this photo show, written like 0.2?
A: 20
